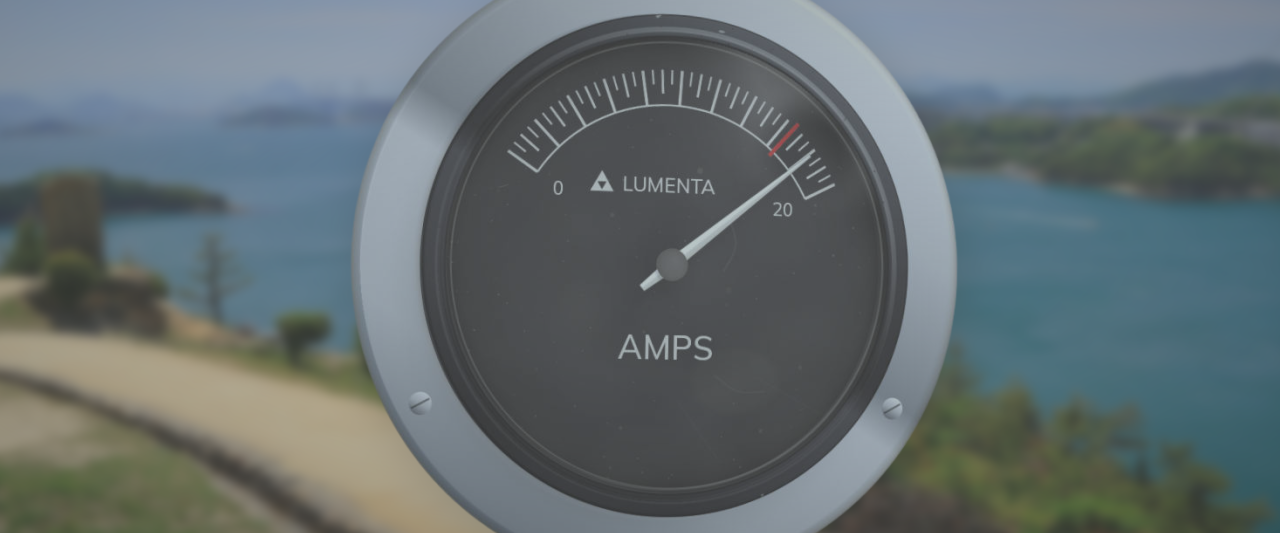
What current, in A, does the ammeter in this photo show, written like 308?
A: 18
